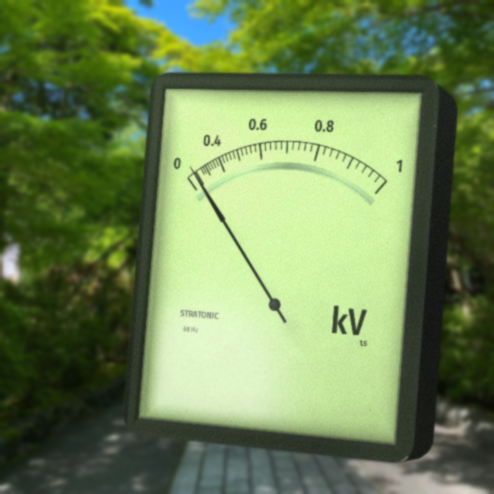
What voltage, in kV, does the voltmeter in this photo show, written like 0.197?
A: 0.2
